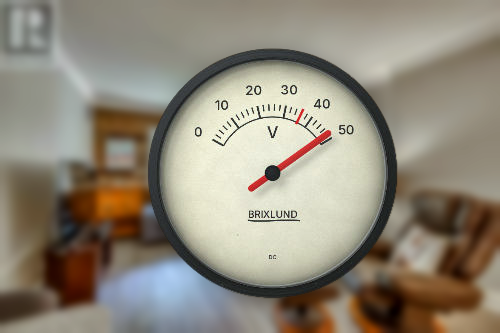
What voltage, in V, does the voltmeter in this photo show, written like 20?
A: 48
